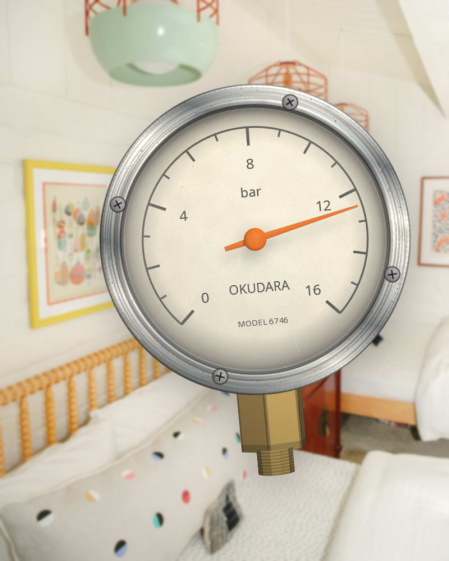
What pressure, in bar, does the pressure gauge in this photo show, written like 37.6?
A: 12.5
